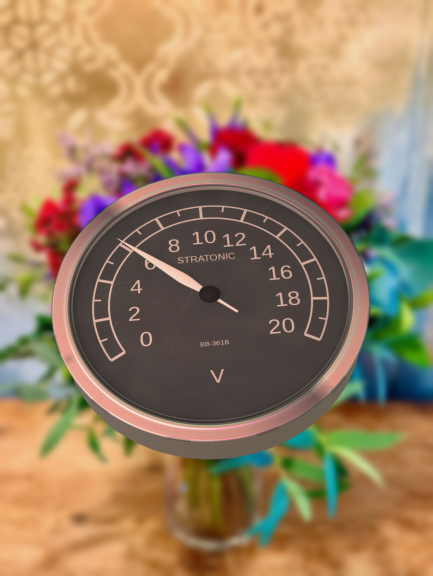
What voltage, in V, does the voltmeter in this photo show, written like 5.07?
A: 6
